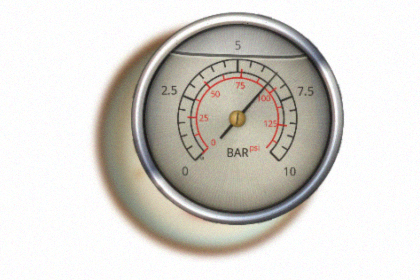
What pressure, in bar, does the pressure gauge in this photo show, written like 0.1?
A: 6.5
